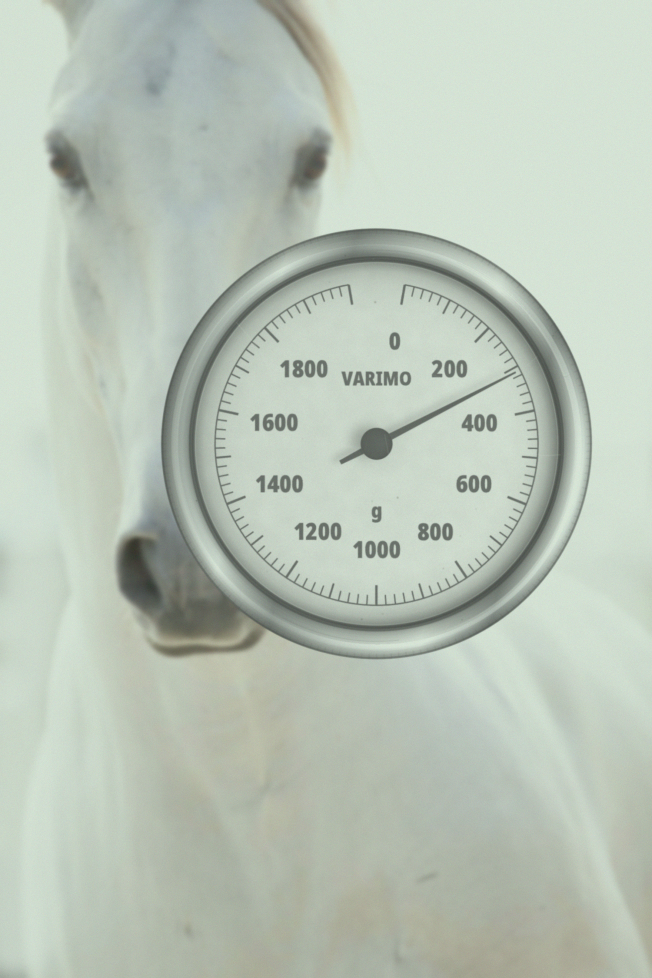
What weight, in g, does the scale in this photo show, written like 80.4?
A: 310
